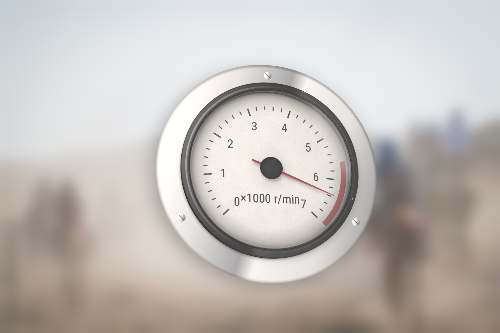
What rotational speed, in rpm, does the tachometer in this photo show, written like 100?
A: 6400
